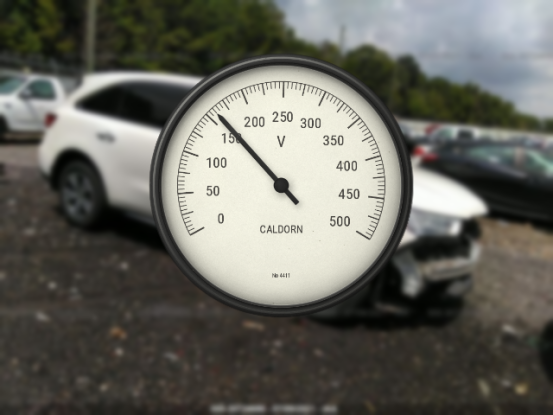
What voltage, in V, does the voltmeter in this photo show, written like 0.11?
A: 160
